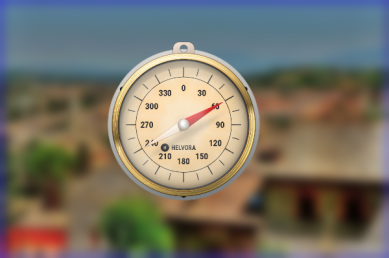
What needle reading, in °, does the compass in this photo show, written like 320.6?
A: 60
